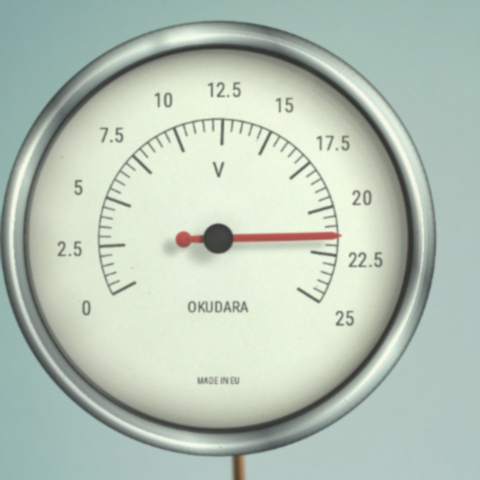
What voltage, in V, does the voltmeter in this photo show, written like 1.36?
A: 21.5
